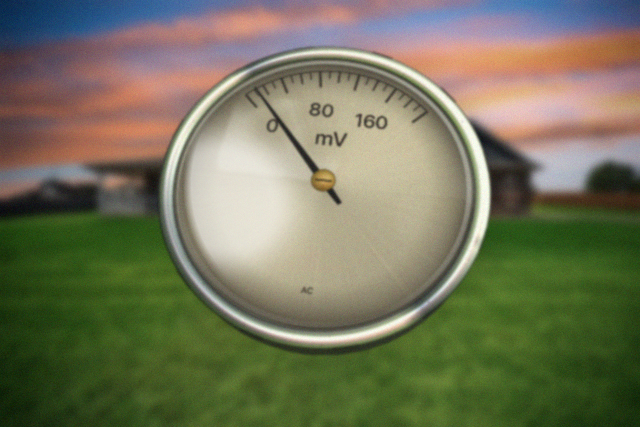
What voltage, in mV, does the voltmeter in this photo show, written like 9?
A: 10
